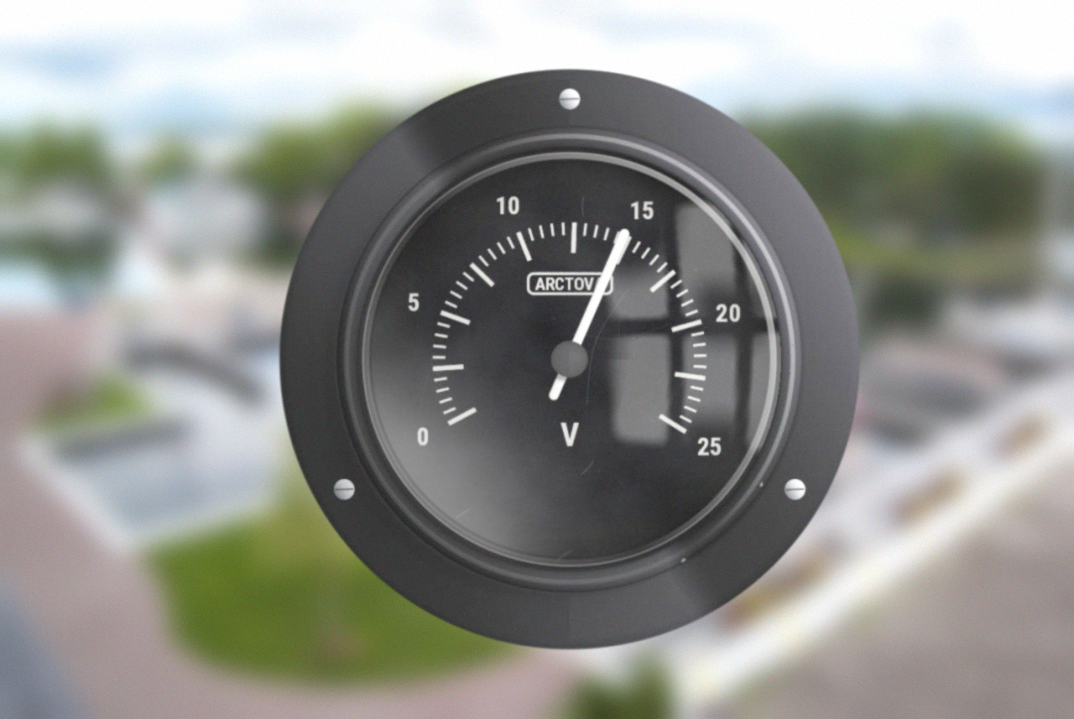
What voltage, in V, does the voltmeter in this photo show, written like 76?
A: 14.75
